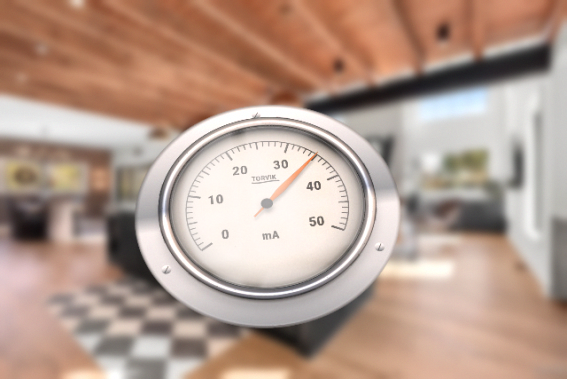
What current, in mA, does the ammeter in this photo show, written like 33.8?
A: 35
